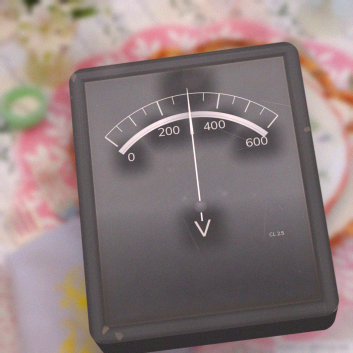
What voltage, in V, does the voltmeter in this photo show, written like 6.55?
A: 300
